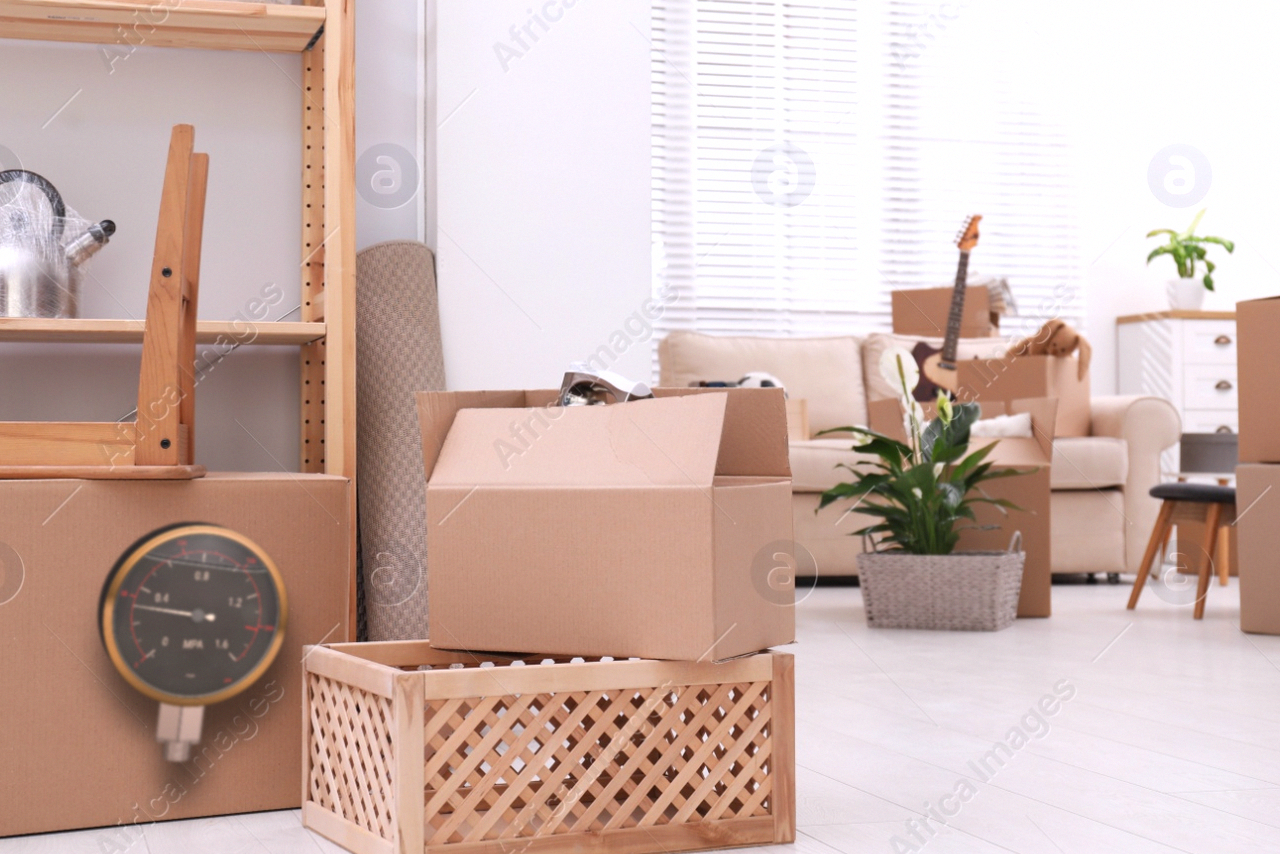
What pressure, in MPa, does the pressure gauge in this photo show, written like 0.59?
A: 0.3
